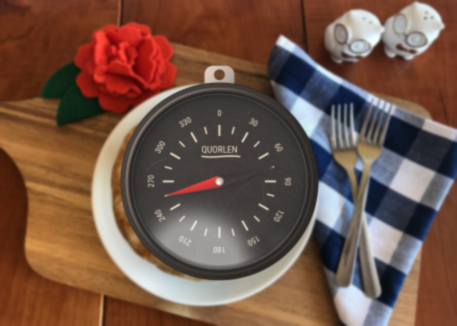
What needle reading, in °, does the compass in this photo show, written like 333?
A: 255
